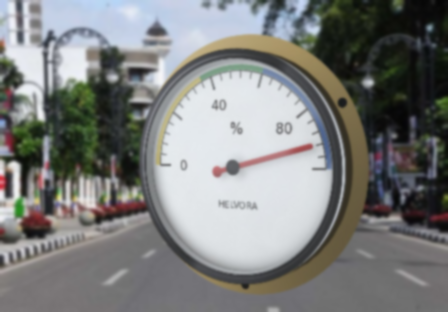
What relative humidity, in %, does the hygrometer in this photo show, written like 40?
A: 92
